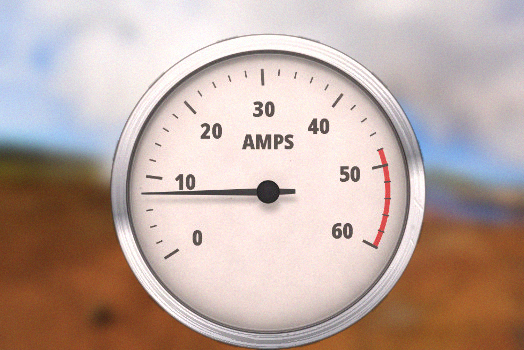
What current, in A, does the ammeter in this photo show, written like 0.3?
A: 8
